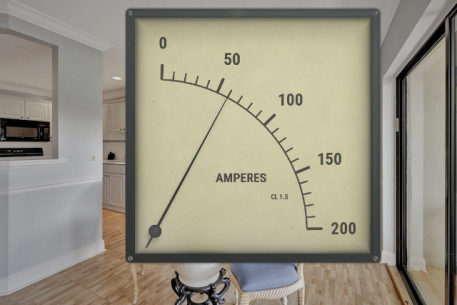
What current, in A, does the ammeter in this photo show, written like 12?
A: 60
